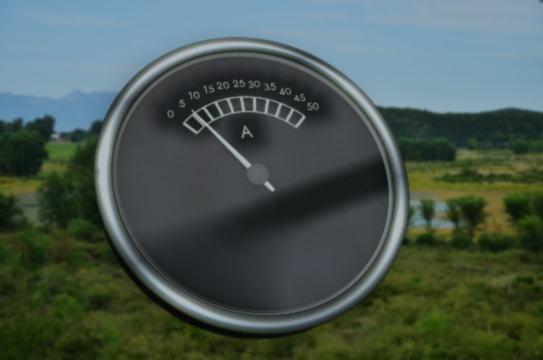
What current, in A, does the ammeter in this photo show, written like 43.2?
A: 5
